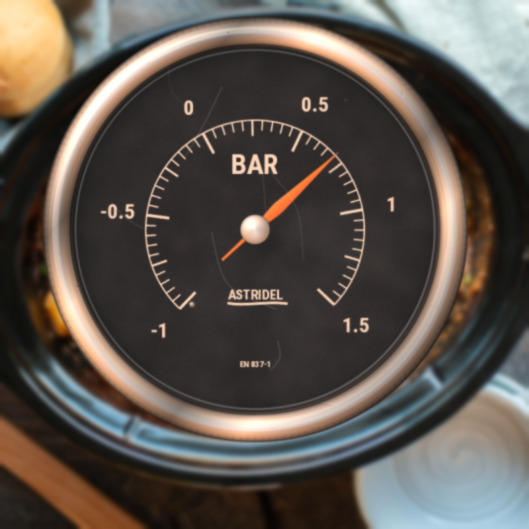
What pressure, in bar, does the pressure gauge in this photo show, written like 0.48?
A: 0.7
